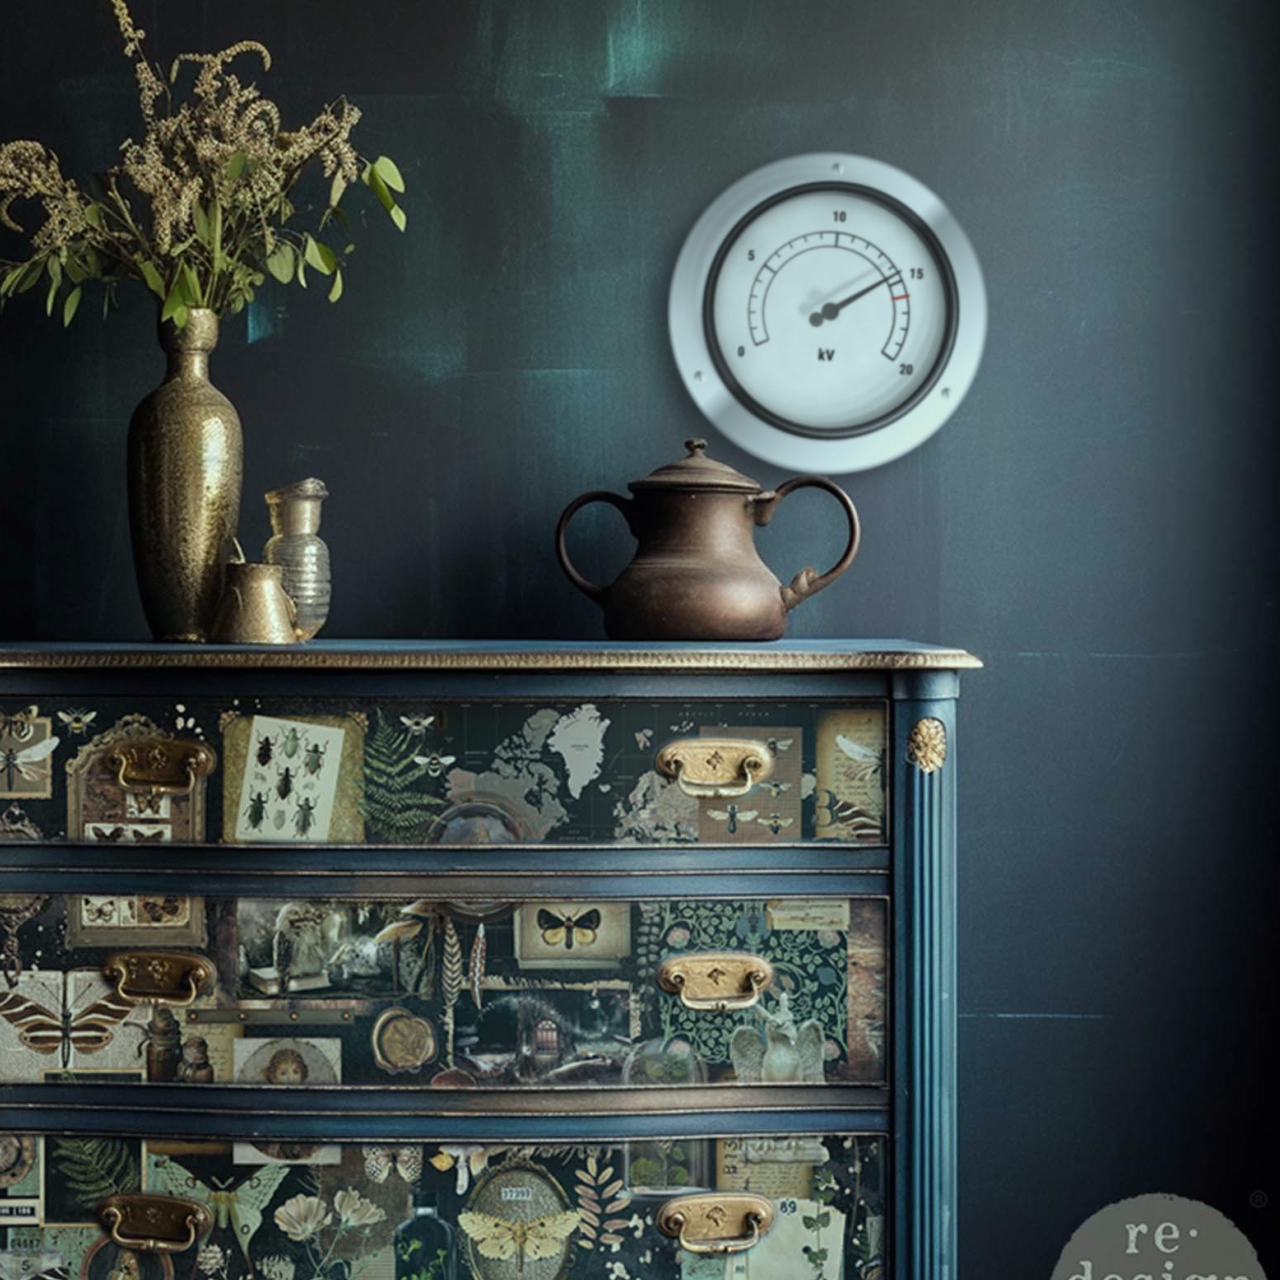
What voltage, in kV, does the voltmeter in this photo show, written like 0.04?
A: 14.5
